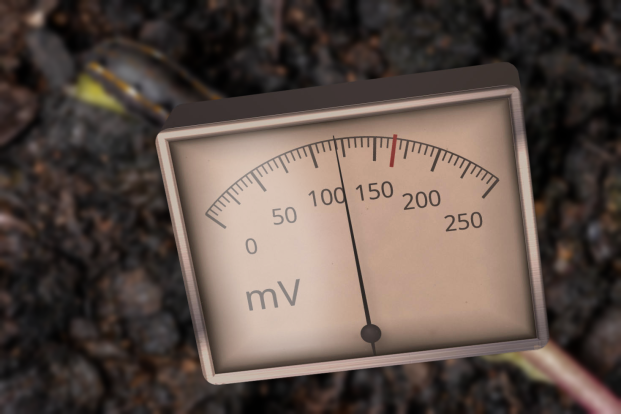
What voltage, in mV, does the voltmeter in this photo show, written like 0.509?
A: 120
